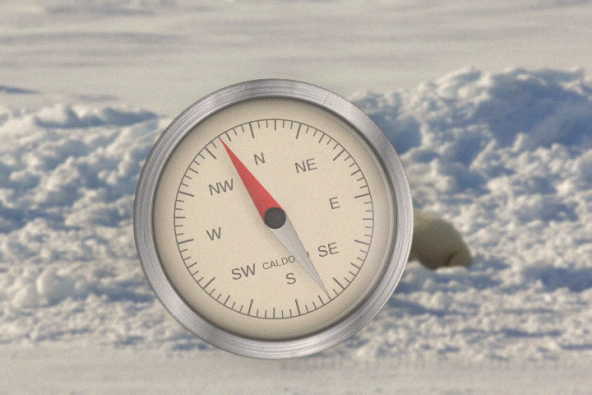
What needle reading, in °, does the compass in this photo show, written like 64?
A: 340
